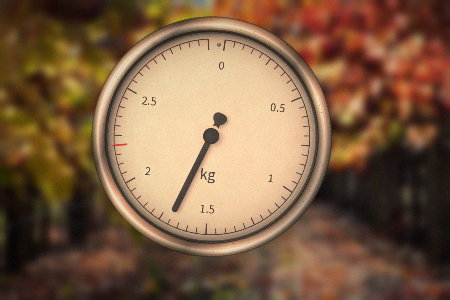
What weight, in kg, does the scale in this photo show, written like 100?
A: 1.7
